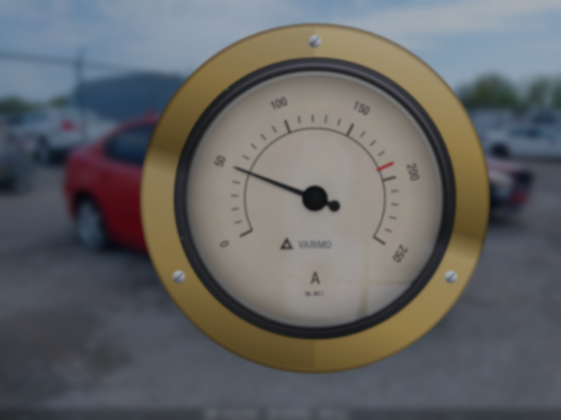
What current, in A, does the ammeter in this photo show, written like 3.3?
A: 50
